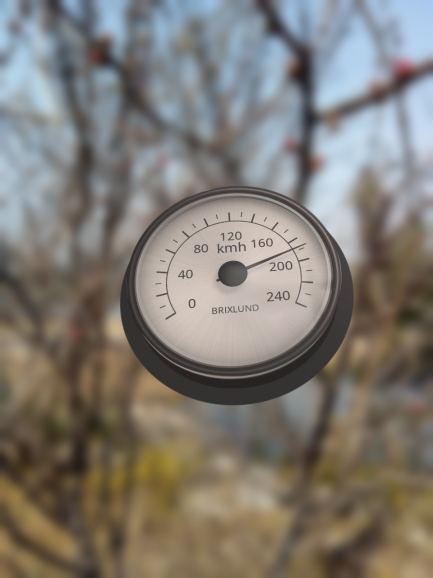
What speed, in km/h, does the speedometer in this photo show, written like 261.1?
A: 190
